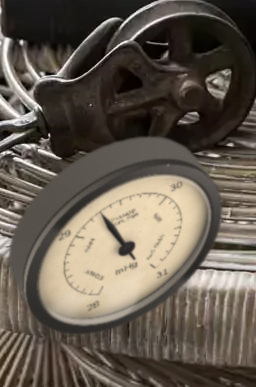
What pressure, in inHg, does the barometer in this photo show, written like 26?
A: 29.3
